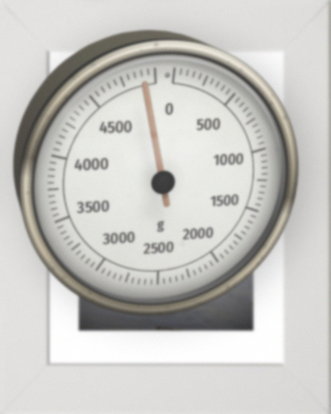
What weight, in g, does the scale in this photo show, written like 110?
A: 4900
